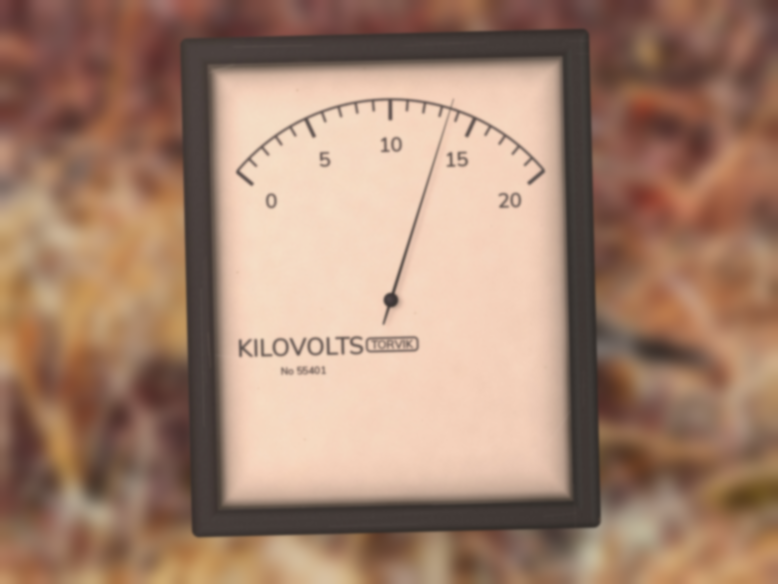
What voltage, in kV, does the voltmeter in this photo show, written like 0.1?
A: 13.5
